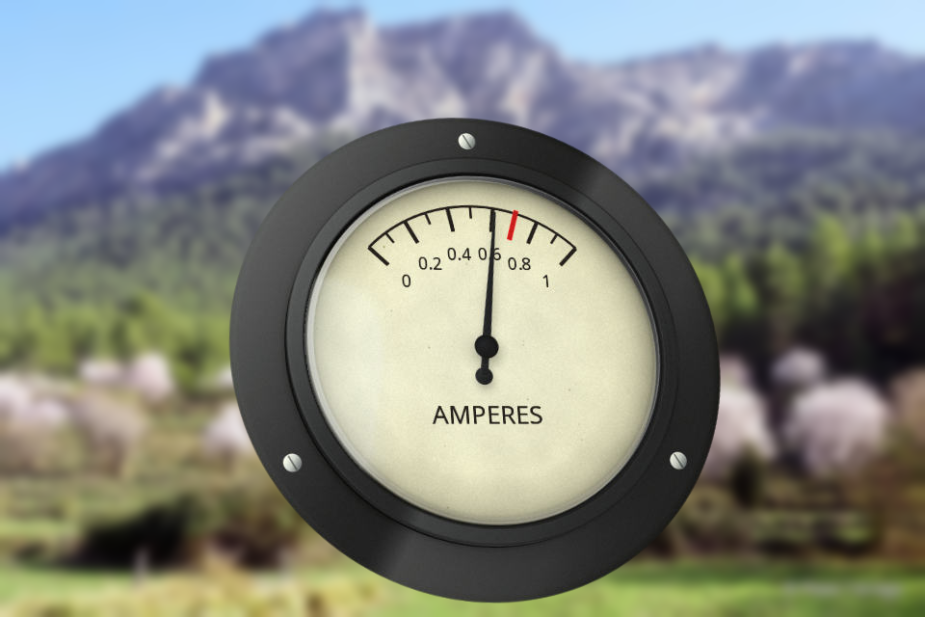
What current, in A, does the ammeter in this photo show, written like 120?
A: 0.6
